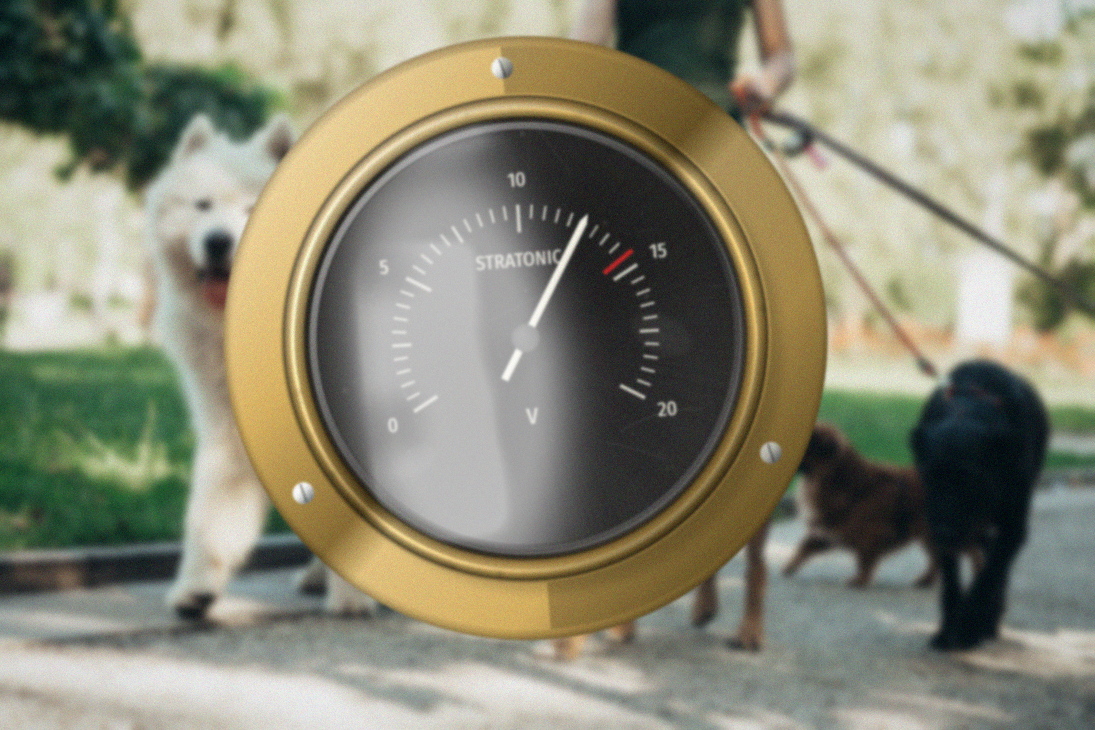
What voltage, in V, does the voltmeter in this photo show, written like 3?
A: 12.5
